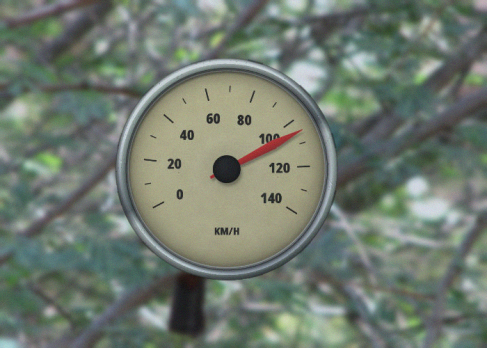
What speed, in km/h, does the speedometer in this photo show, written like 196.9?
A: 105
